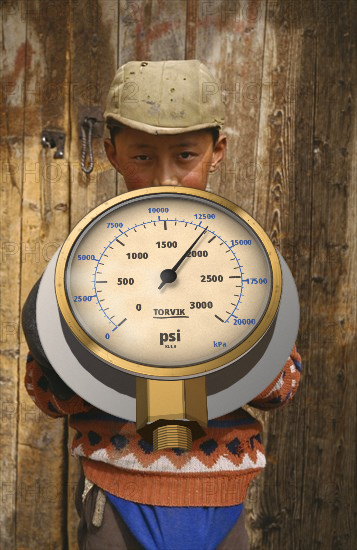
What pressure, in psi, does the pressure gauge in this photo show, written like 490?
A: 1900
